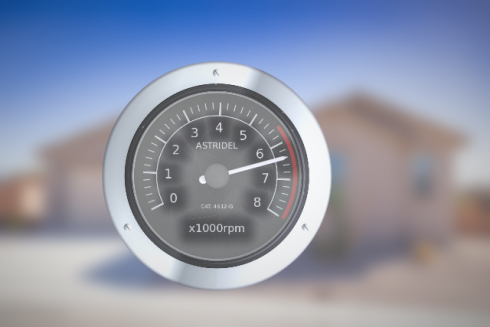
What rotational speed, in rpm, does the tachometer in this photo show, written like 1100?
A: 6400
